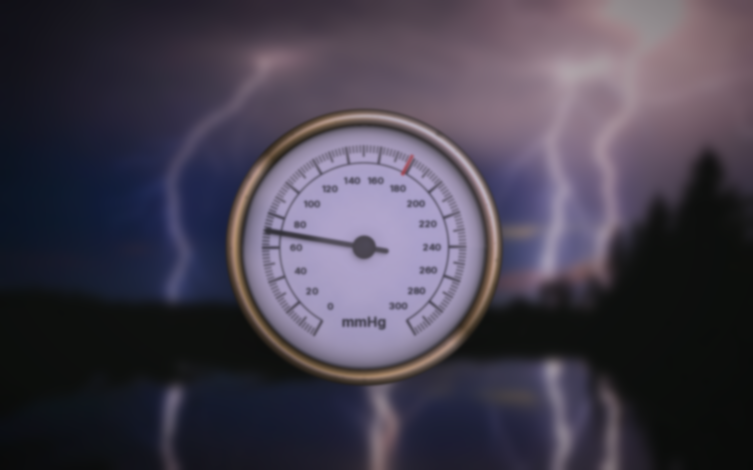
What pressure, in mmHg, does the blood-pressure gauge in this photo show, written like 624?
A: 70
